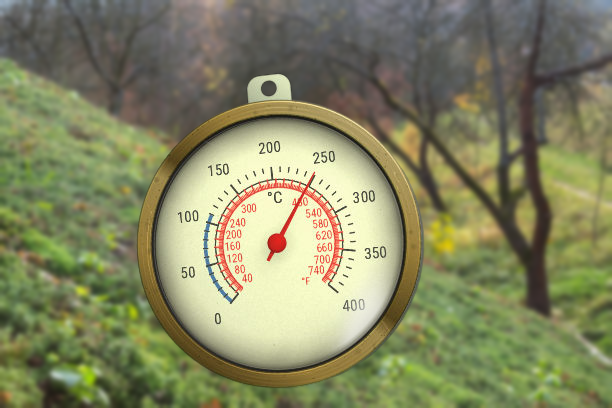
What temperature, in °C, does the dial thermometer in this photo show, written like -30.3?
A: 250
